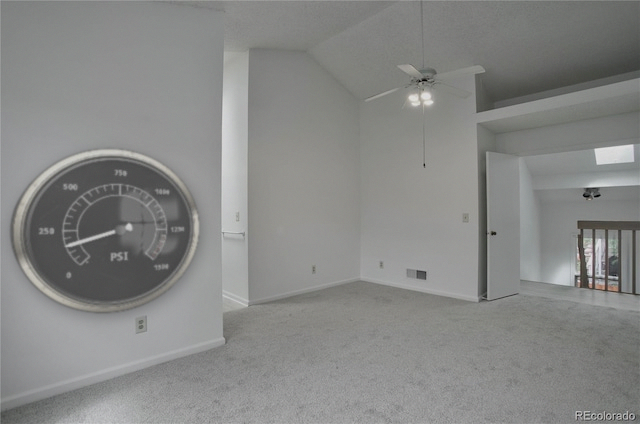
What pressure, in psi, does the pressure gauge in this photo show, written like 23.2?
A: 150
